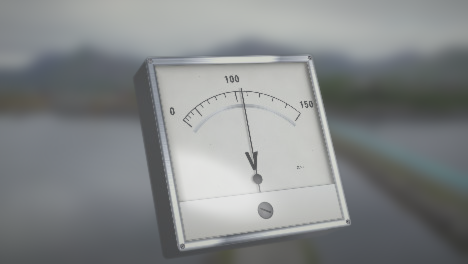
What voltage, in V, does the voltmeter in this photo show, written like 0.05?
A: 105
